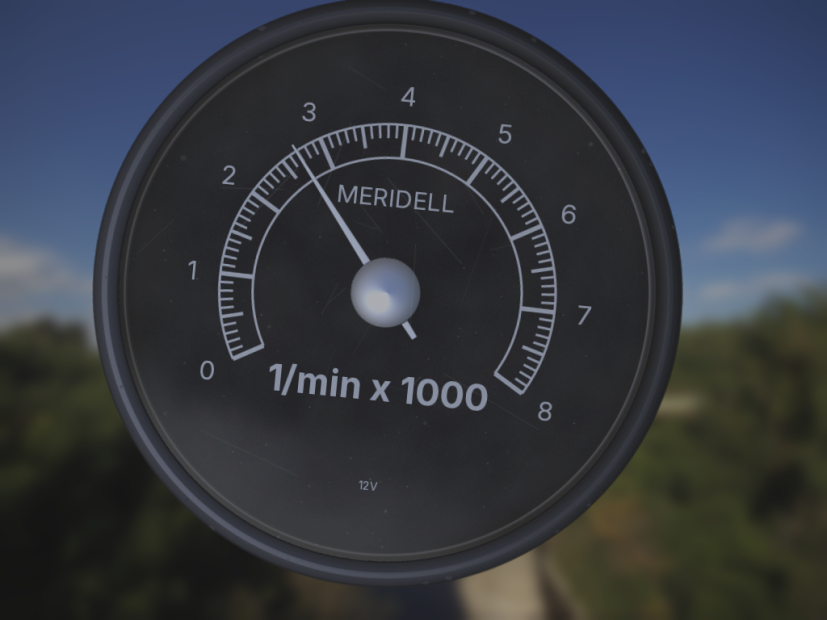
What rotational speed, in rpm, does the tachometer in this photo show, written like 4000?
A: 2700
